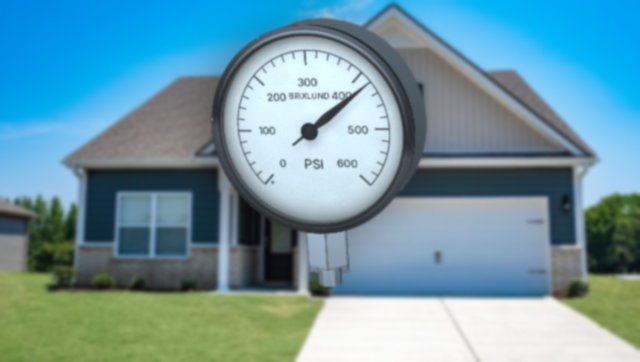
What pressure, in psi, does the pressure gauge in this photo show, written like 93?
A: 420
